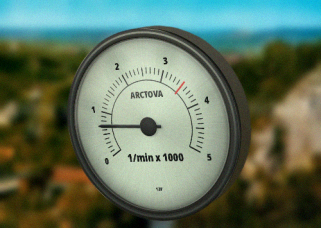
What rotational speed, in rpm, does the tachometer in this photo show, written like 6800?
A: 700
